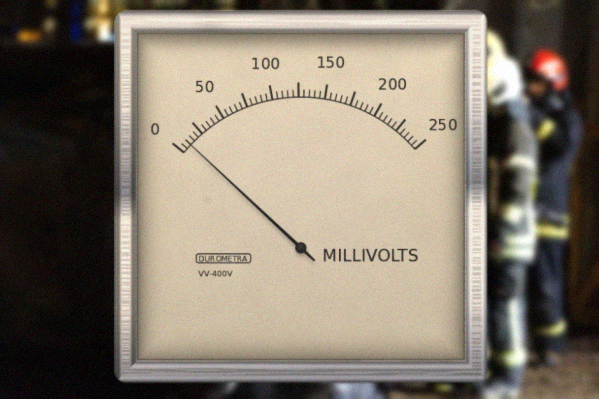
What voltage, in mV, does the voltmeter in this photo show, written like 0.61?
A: 10
